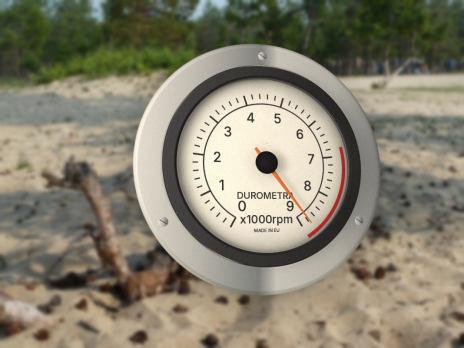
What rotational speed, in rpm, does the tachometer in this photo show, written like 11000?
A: 8800
